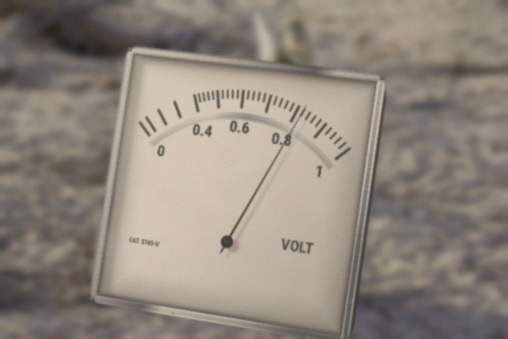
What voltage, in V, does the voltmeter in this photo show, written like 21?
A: 0.82
